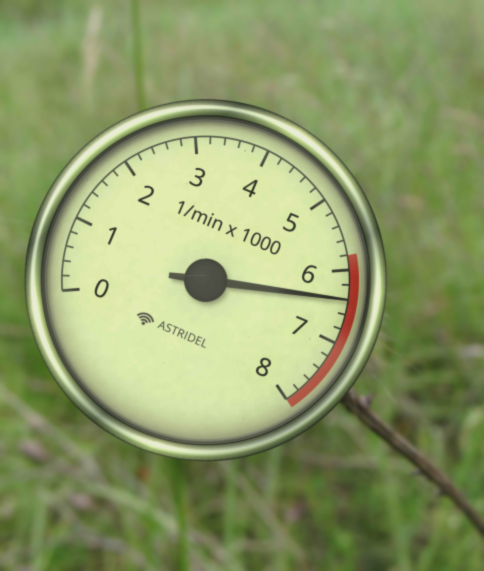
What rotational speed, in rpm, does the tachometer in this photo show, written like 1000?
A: 6400
